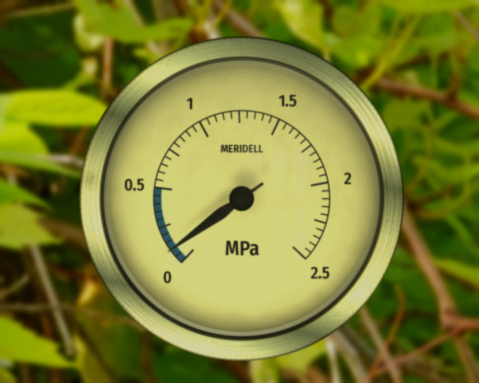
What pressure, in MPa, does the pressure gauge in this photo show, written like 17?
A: 0.1
